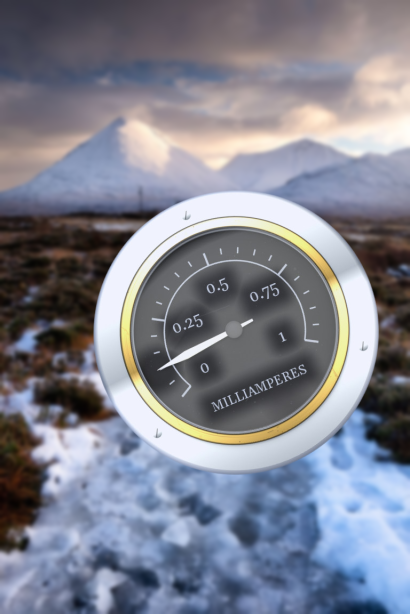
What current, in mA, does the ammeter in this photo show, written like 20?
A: 0.1
